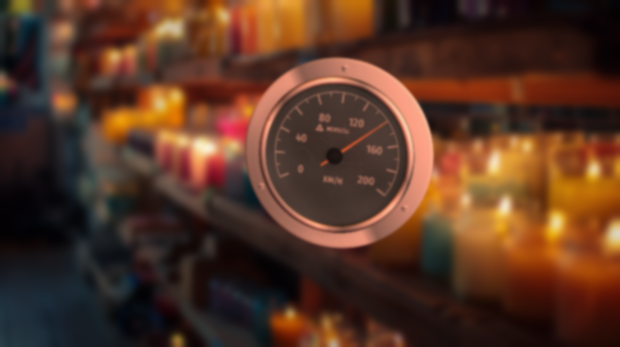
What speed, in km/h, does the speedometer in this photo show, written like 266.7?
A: 140
